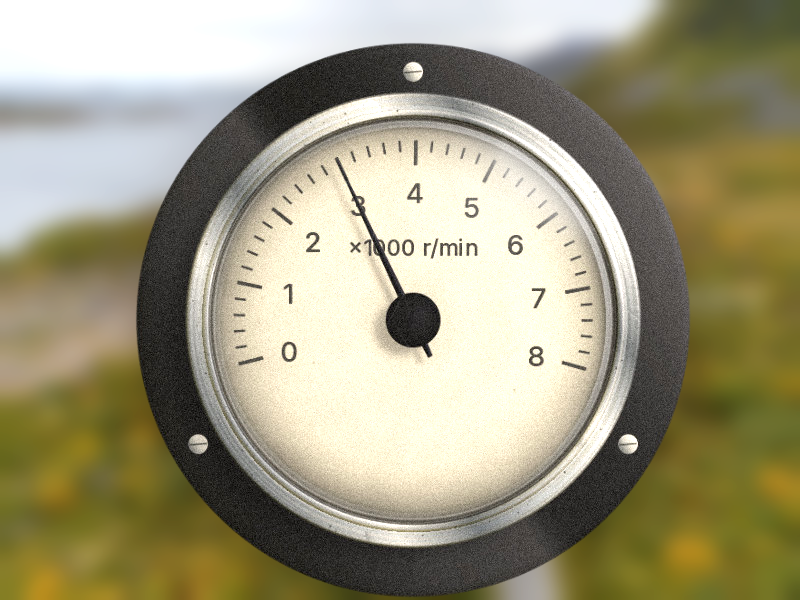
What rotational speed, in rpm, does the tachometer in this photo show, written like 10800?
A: 3000
